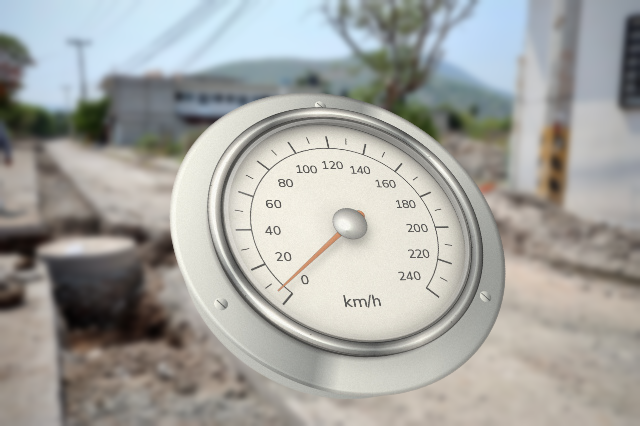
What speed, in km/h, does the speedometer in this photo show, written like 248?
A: 5
